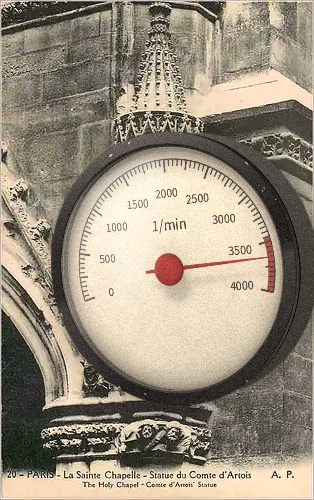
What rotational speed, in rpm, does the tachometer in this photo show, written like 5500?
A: 3650
